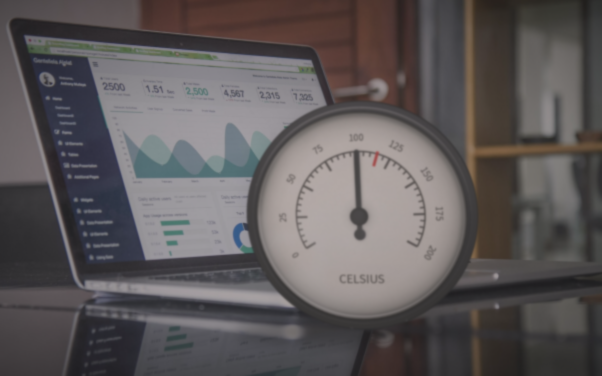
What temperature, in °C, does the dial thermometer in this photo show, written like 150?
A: 100
